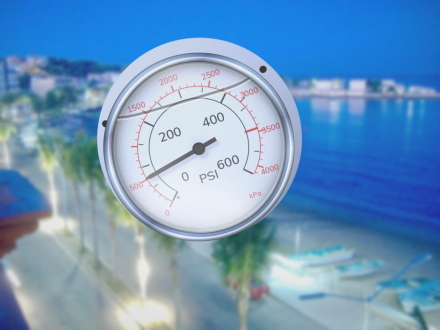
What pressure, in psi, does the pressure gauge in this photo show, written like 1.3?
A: 75
